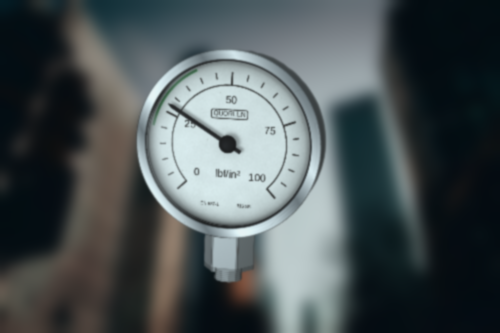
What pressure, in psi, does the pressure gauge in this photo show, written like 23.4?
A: 27.5
